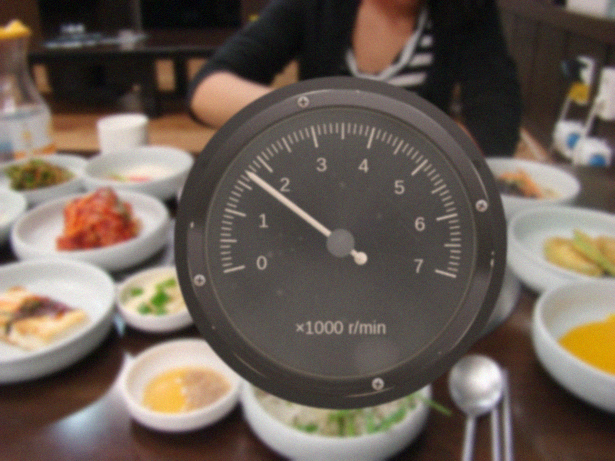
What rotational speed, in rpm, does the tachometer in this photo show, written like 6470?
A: 1700
